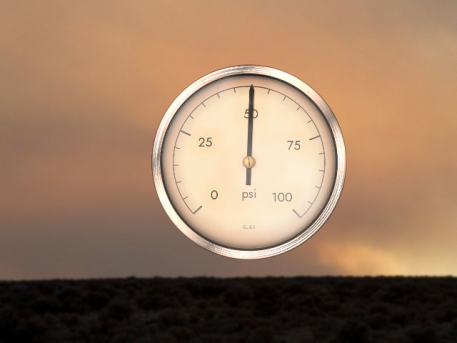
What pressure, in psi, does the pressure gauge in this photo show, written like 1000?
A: 50
